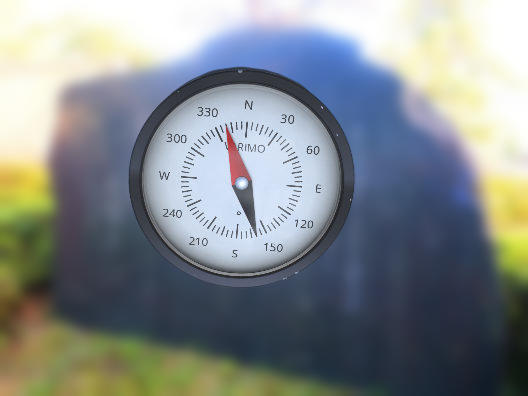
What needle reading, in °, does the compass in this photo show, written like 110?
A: 340
